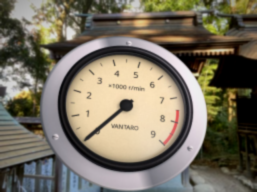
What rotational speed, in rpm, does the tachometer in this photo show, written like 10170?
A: 0
